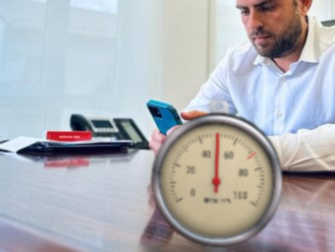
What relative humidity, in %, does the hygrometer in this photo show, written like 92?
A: 50
